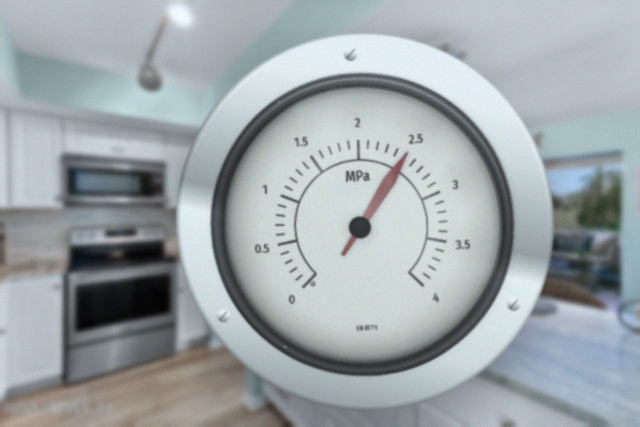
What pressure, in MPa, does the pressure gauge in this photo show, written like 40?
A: 2.5
